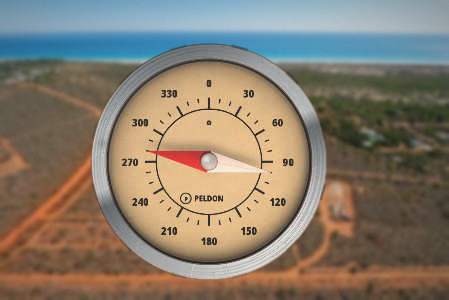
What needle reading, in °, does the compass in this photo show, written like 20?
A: 280
